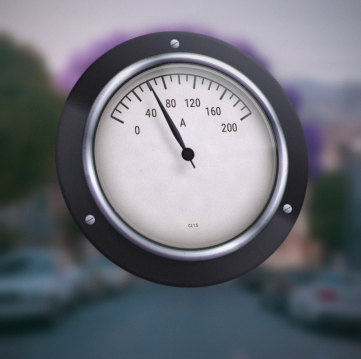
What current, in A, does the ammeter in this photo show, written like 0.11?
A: 60
